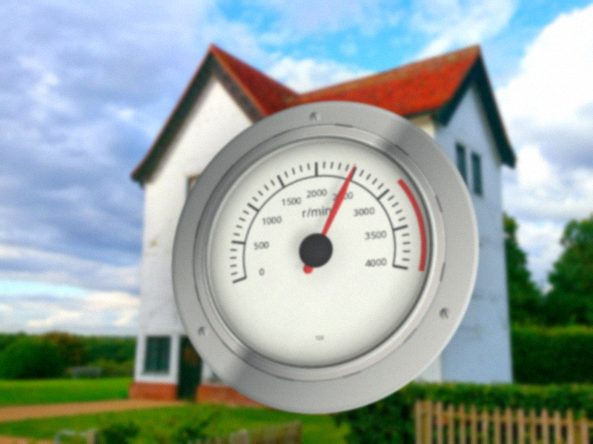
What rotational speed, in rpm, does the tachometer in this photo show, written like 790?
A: 2500
